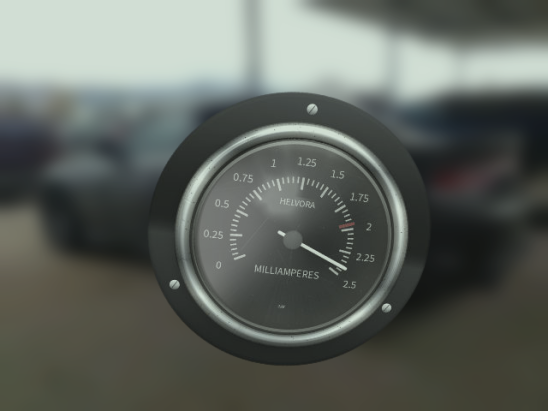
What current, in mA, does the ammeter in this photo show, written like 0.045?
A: 2.4
